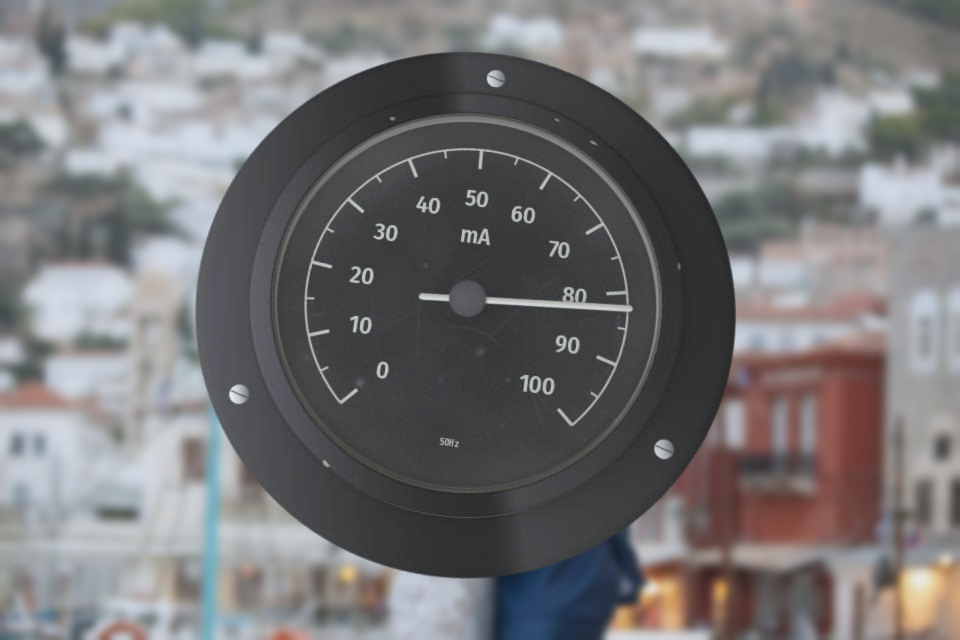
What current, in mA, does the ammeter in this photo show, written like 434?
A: 82.5
